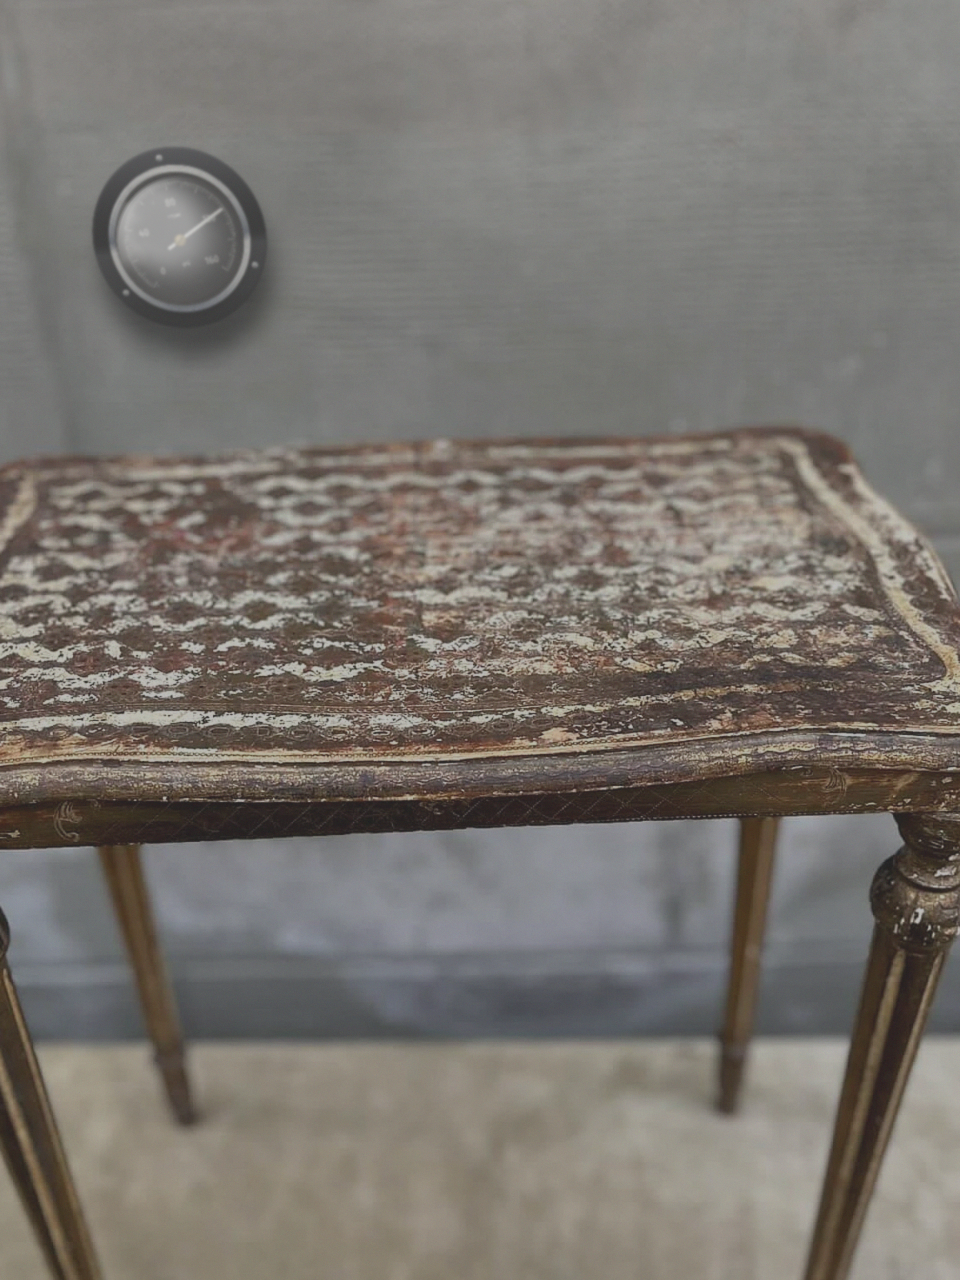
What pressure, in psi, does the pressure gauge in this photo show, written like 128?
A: 120
